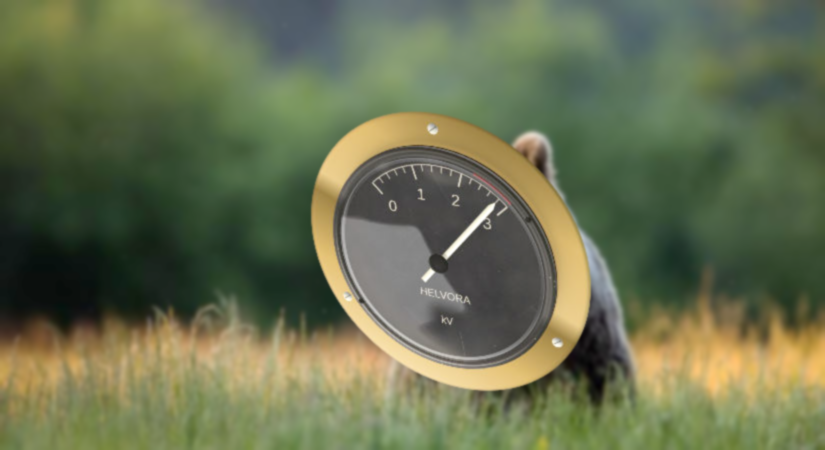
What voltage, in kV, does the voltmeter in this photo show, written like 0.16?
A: 2.8
